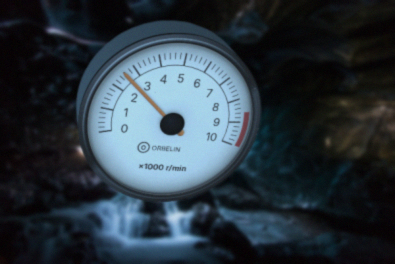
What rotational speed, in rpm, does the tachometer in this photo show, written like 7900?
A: 2600
